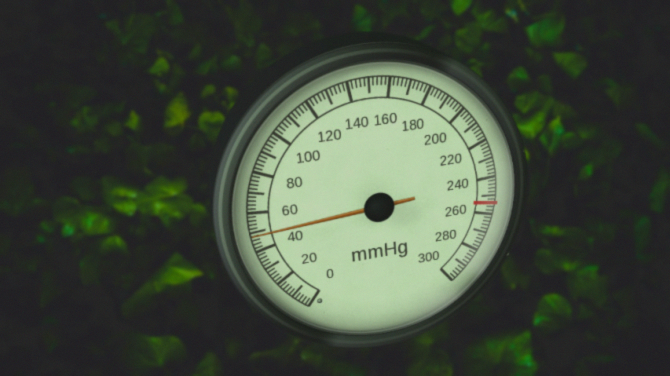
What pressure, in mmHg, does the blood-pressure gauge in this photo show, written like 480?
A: 50
